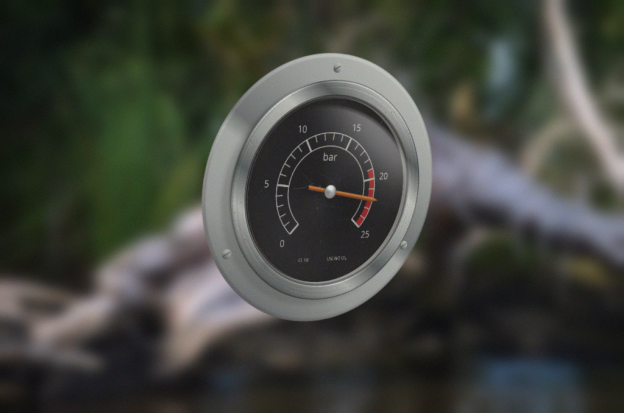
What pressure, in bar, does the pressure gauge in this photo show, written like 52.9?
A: 22
